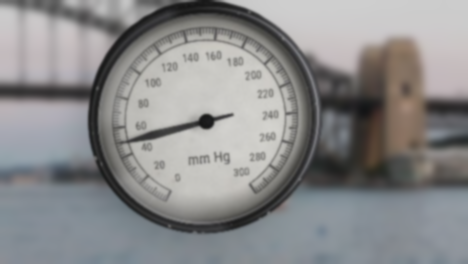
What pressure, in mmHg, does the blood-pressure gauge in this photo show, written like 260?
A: 50
